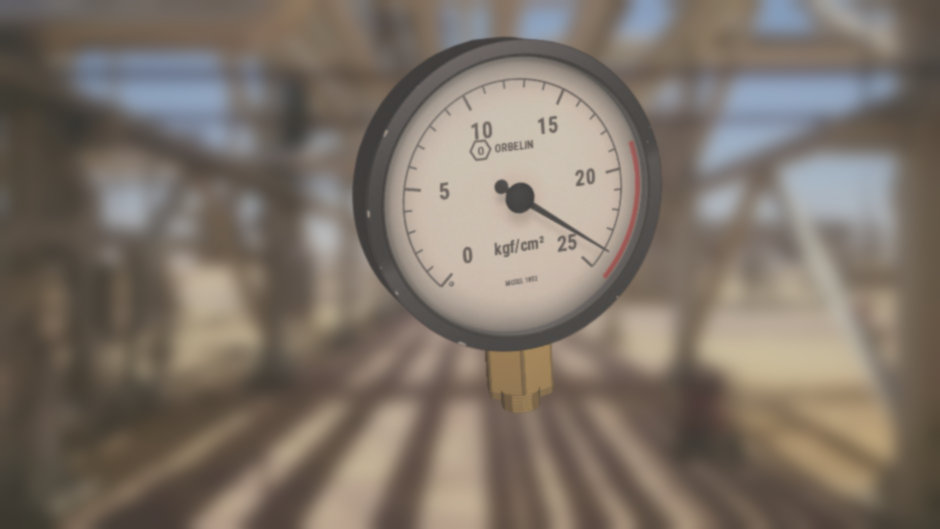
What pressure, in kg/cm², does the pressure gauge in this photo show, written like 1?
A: 24
